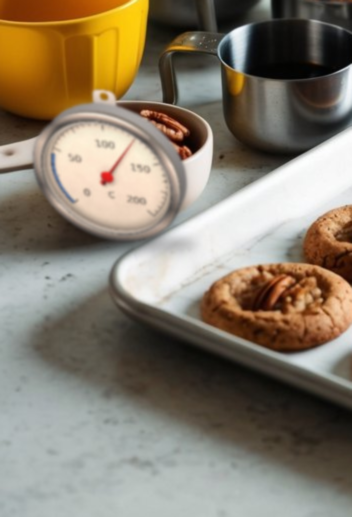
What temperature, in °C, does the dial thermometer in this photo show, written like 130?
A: 125
